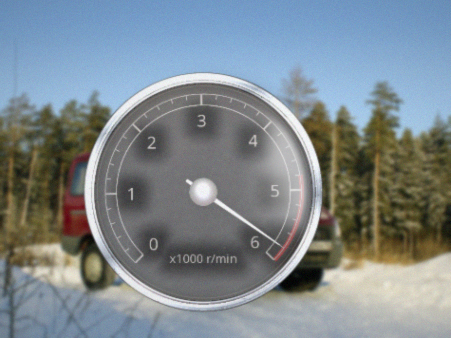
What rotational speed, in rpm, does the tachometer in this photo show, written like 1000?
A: 5800
